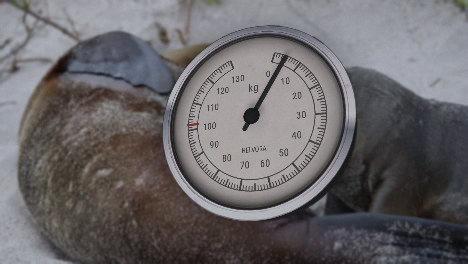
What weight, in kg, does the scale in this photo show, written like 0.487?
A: 5
